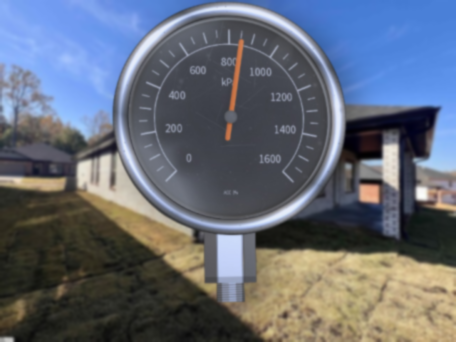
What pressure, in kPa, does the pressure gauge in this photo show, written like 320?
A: 850
